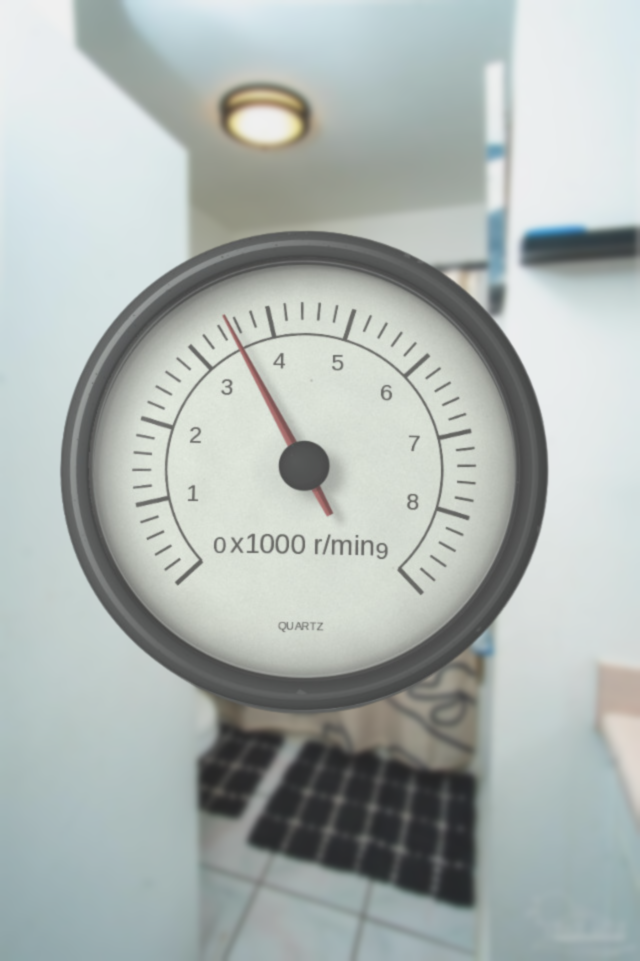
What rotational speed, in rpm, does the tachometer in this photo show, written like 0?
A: 3500
